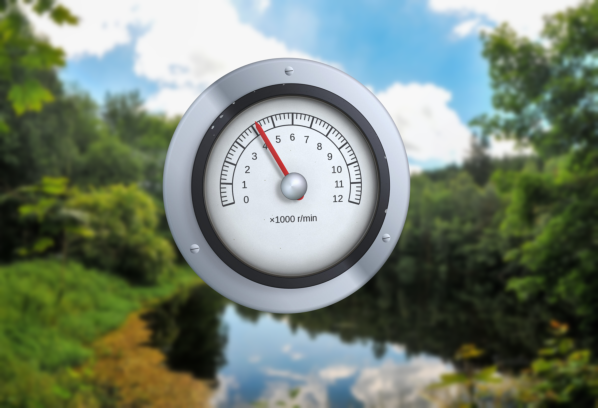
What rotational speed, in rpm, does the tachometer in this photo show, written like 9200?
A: 4200
